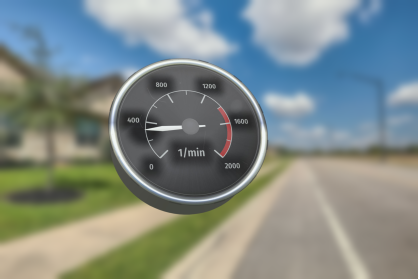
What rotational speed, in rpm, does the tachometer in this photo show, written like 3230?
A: 300
